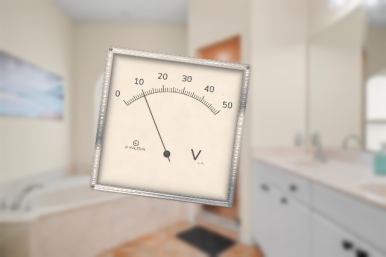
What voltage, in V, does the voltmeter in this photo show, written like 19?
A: 10
